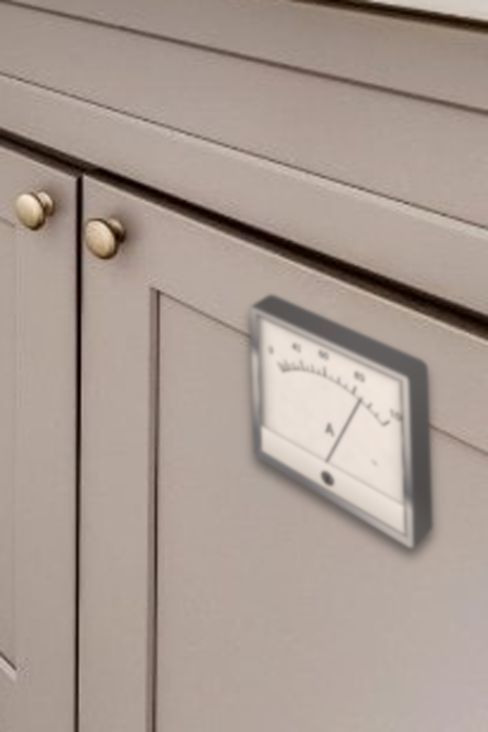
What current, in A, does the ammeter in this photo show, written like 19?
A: 85
